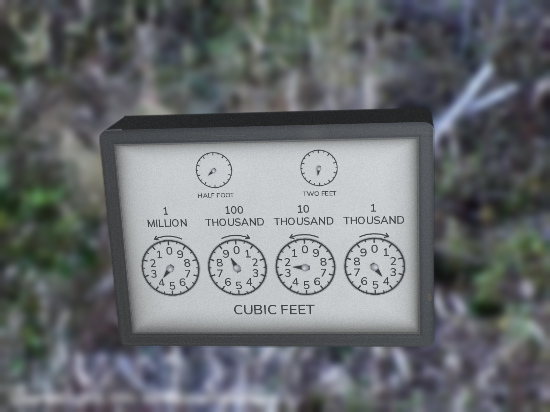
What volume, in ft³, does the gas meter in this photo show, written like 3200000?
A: 392400
